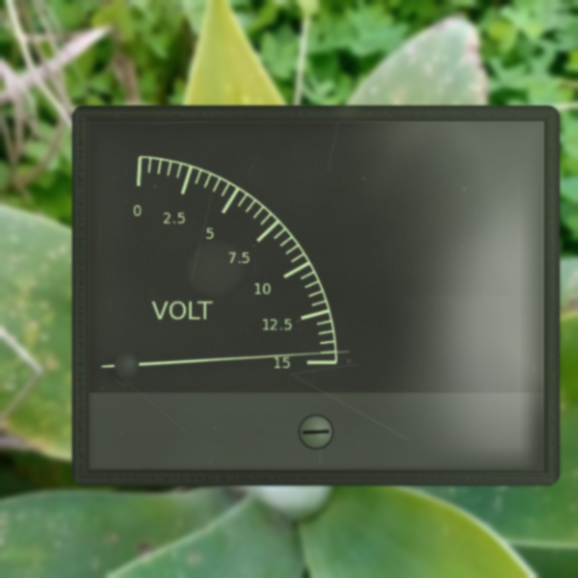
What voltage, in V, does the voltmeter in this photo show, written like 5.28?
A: 14.5
